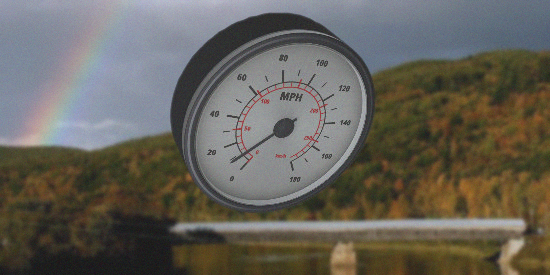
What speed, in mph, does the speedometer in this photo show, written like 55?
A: 10
